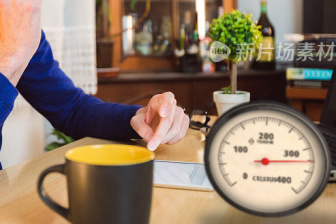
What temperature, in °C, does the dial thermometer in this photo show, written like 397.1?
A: 325
